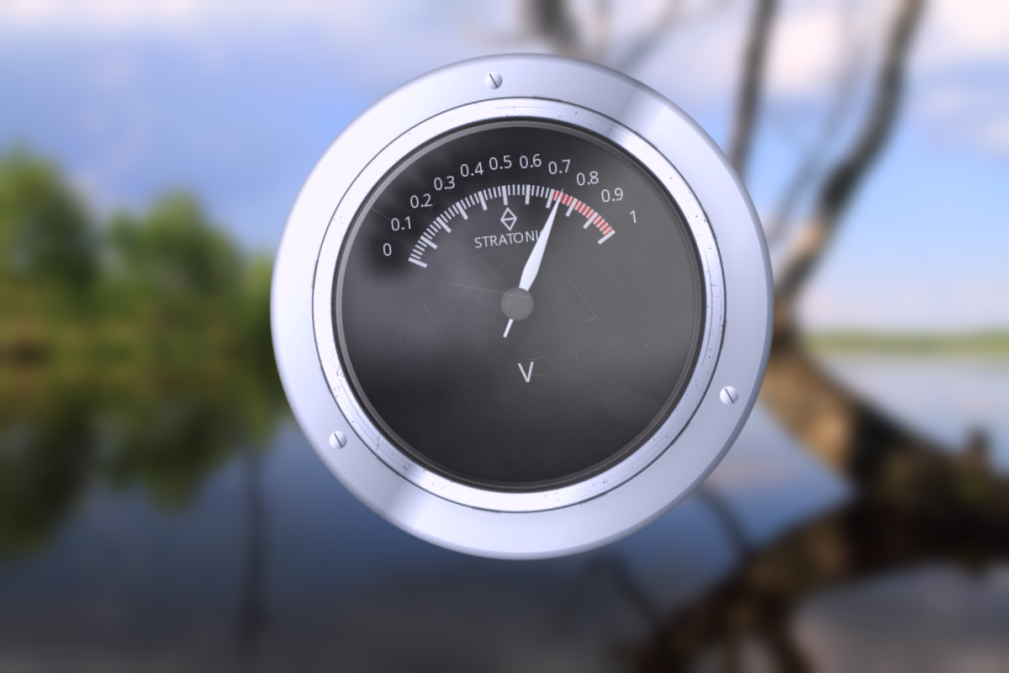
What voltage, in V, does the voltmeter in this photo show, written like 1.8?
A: 0.74
